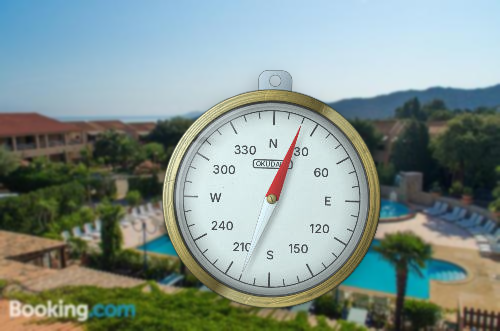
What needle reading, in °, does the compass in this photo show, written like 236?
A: 20
